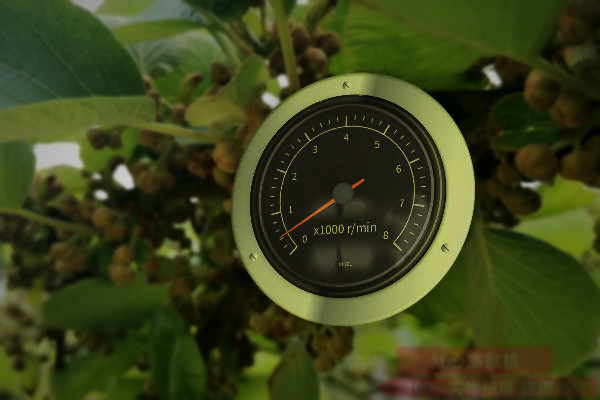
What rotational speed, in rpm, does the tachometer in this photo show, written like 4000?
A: 400
